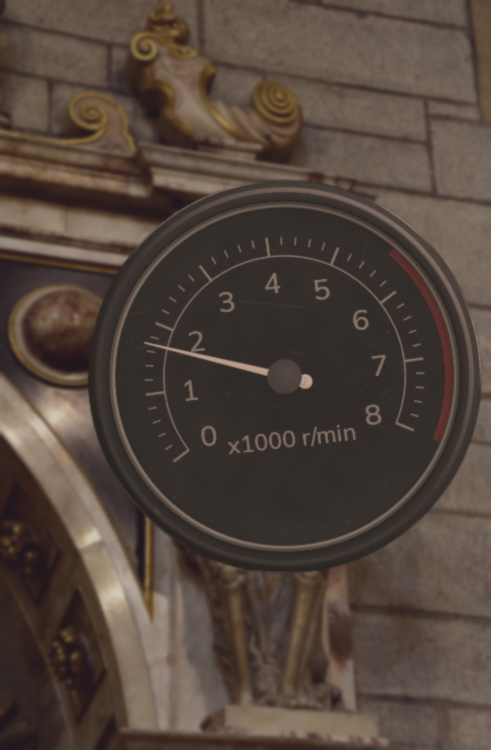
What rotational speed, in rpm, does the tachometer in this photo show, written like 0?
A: 1700
